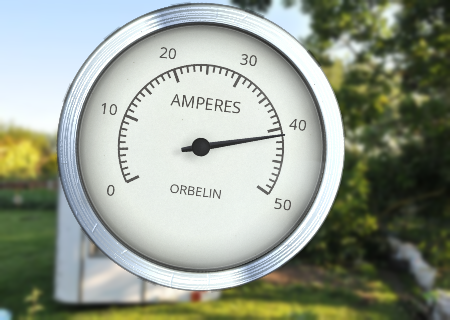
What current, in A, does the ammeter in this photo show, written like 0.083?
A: 41
